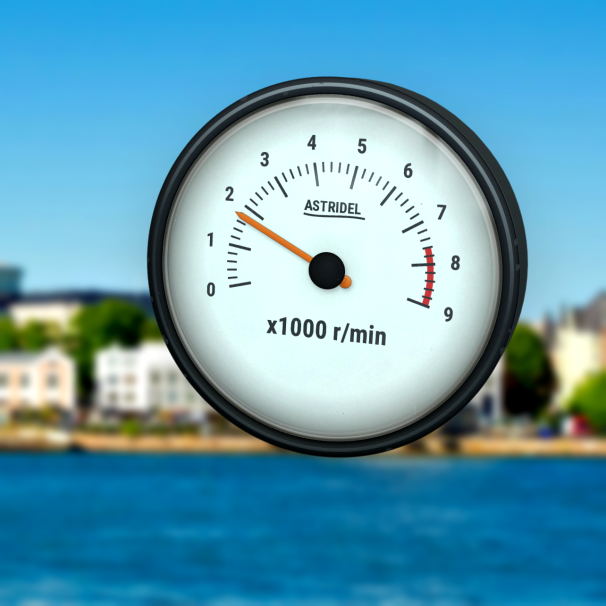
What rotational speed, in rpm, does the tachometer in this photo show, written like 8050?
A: 1800
